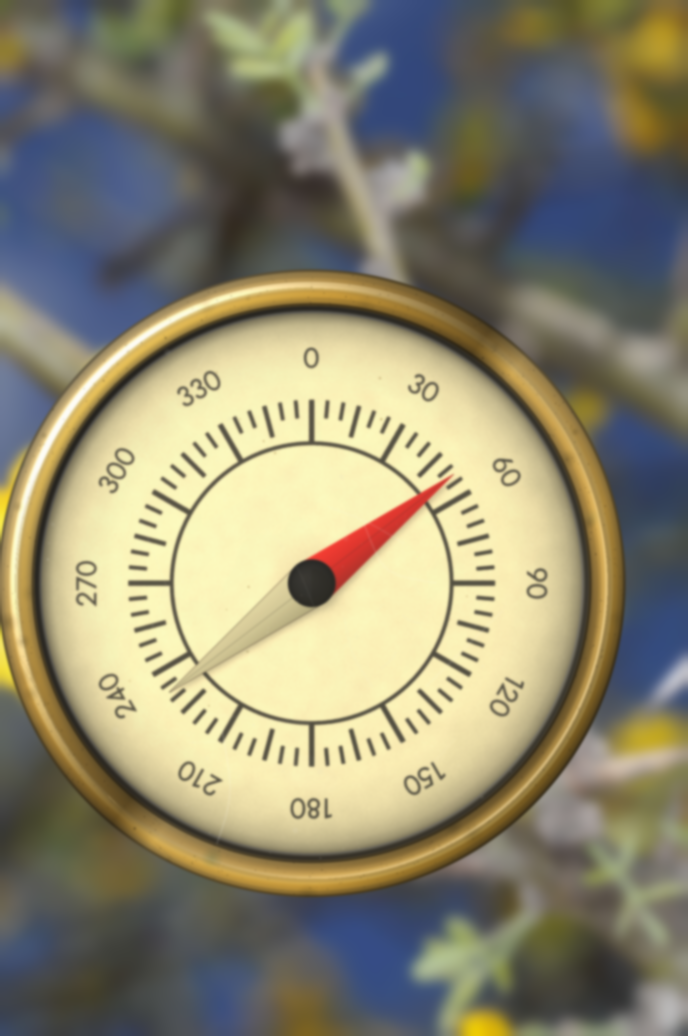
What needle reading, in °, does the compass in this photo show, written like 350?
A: 52.5
